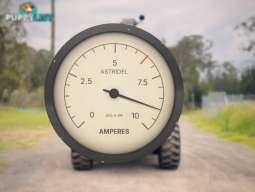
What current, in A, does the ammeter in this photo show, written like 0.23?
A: 9
